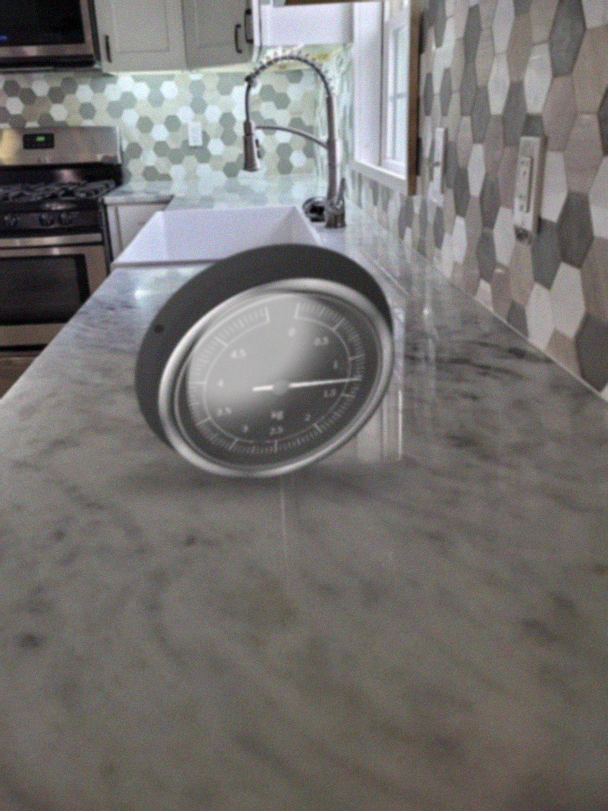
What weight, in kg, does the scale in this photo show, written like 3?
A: 1.25
